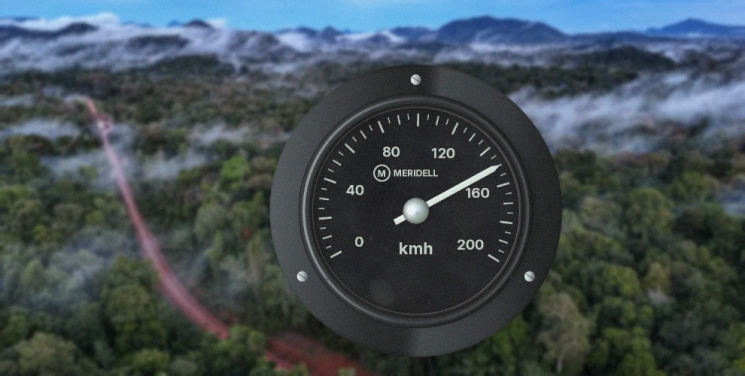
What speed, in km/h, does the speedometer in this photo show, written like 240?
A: 150
